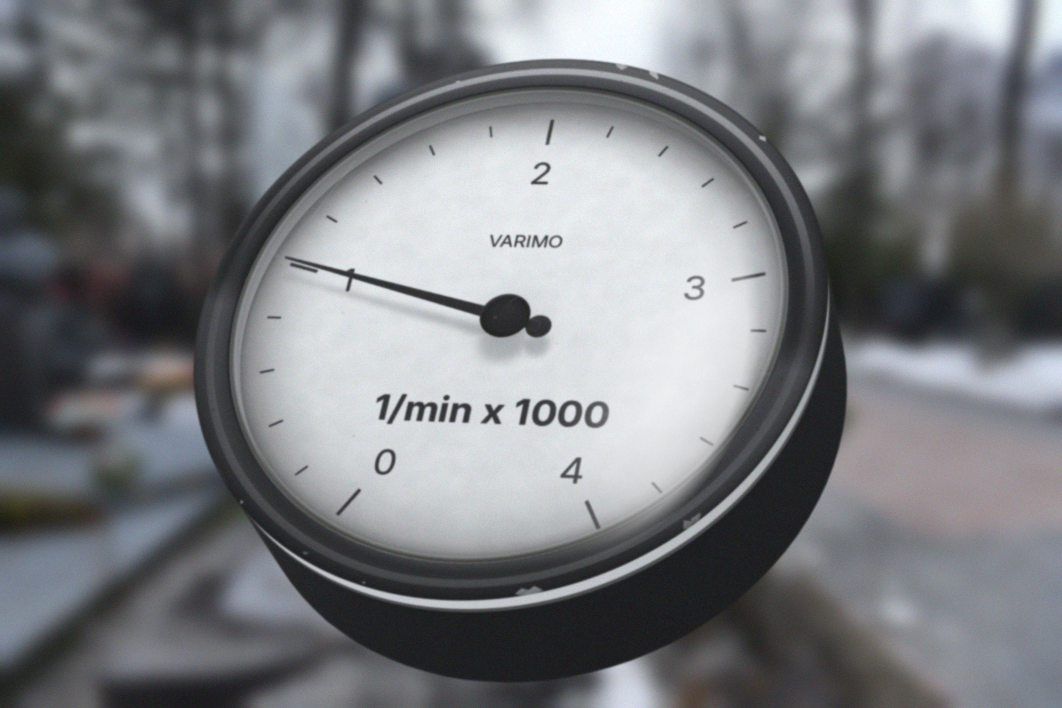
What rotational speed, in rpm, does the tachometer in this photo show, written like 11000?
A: 1000
